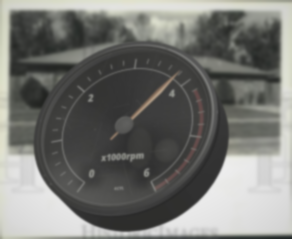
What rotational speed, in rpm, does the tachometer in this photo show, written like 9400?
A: 3800
